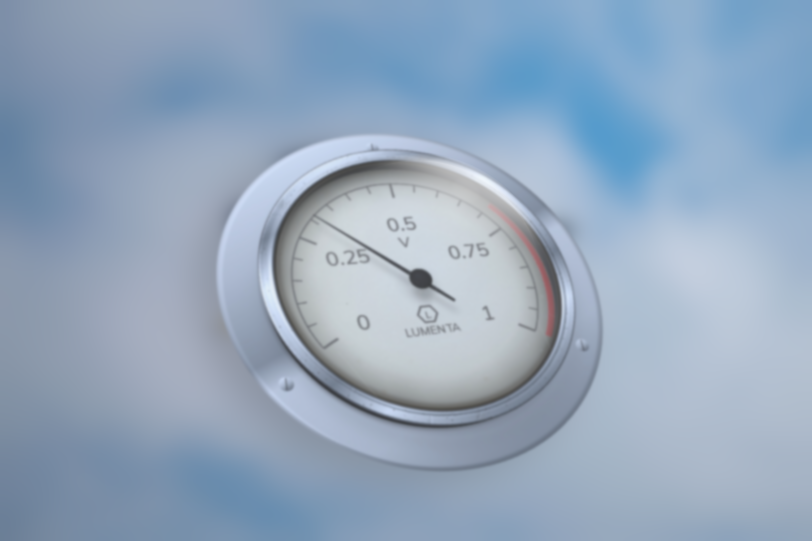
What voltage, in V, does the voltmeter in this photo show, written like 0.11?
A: 0.3
